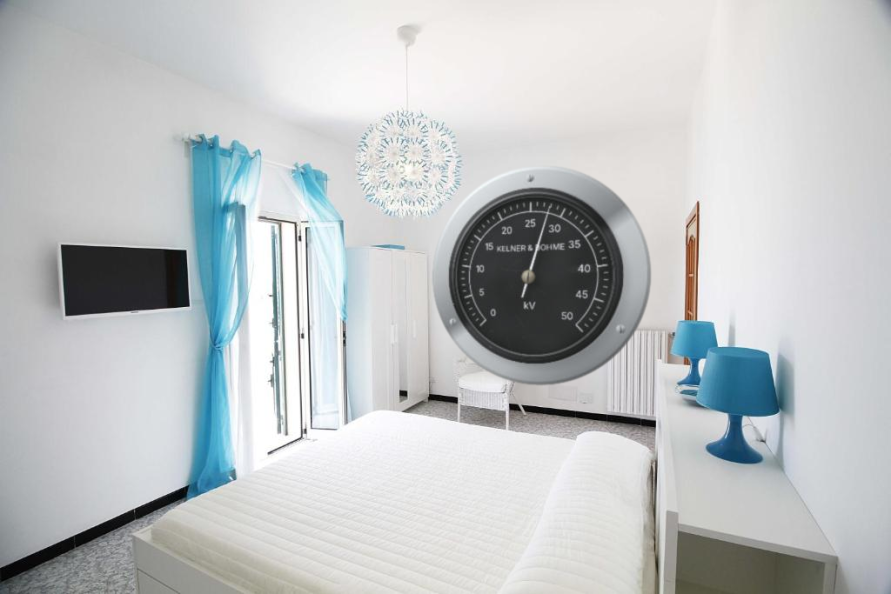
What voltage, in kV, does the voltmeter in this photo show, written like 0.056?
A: 28
